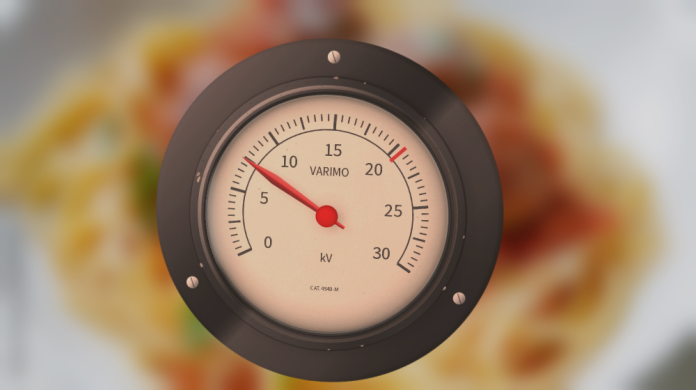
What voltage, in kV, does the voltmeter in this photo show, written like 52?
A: 7.5
